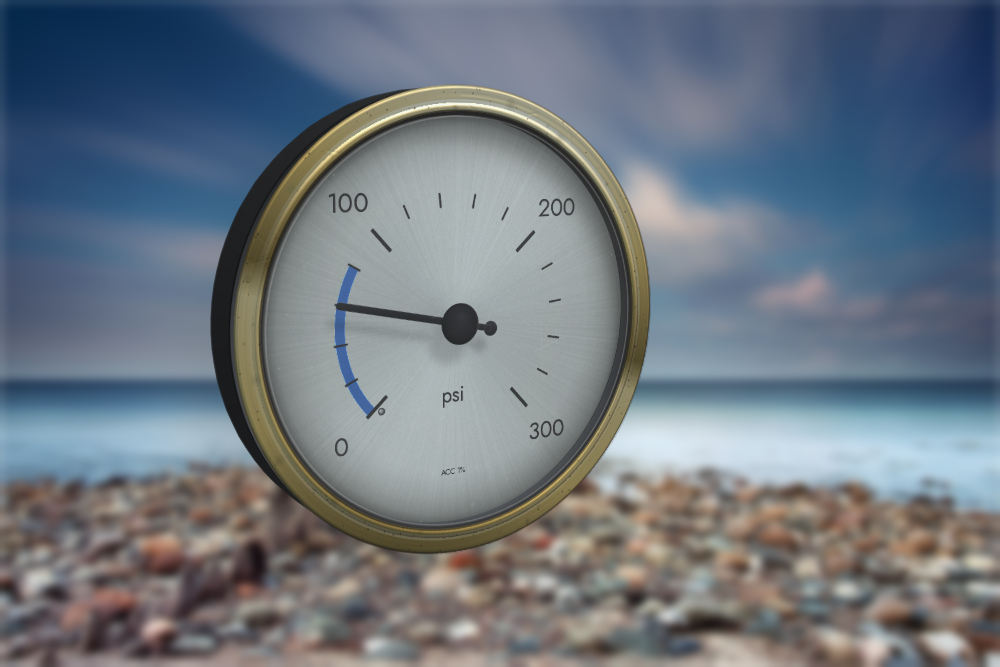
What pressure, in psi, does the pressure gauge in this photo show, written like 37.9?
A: 60
